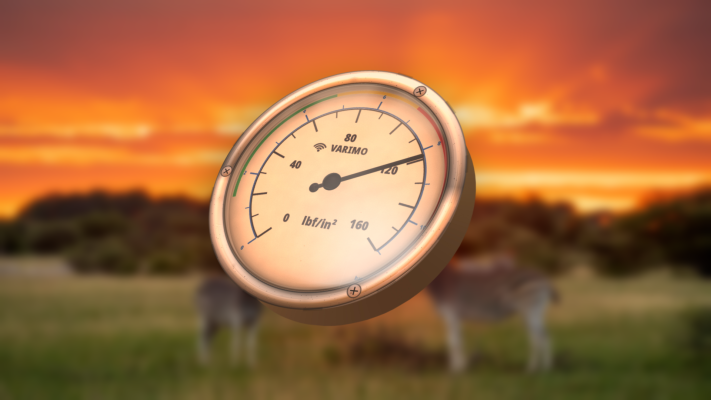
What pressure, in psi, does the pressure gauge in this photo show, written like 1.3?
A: 120
